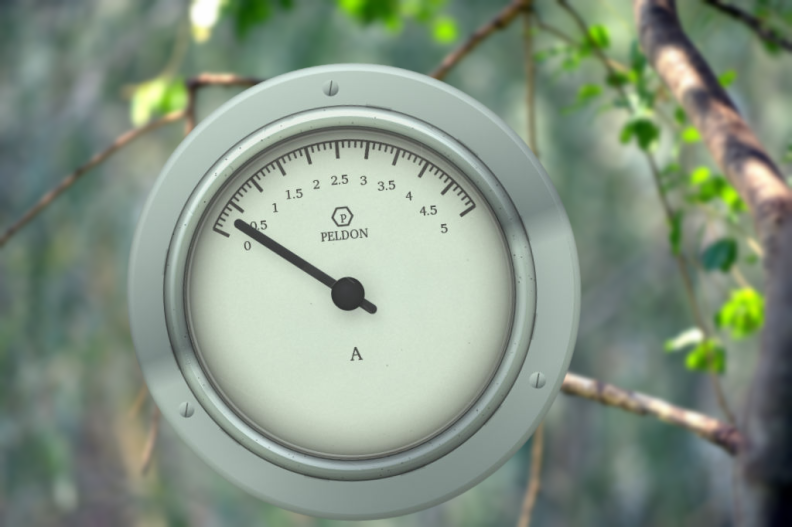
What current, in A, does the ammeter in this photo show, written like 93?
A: 0.3
